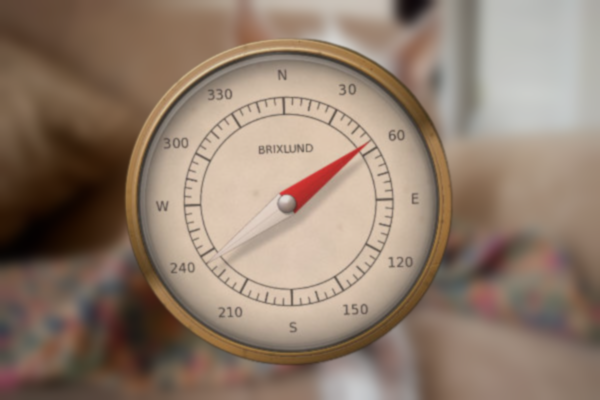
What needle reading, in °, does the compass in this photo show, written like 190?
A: 55
